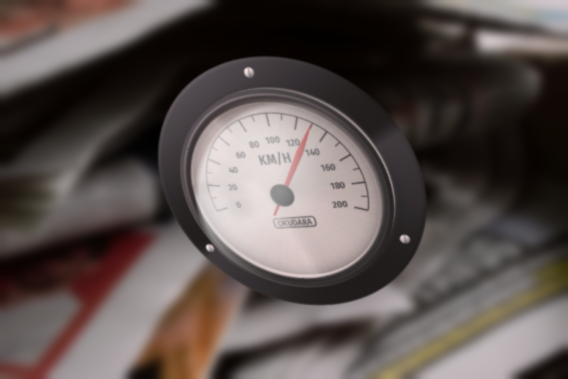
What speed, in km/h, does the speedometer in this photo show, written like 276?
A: 130
